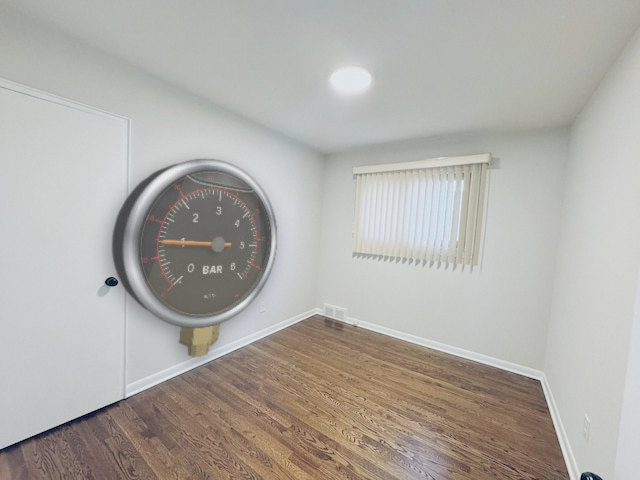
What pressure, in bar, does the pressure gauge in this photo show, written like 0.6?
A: 1
